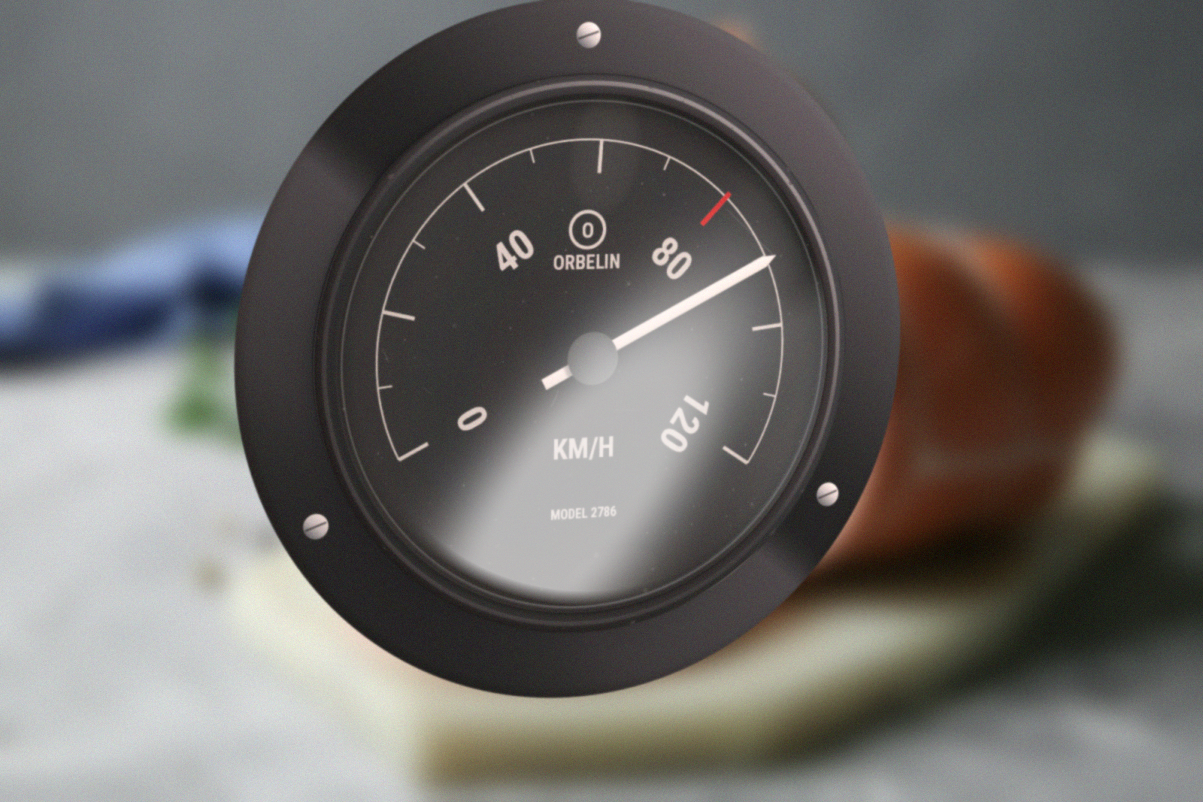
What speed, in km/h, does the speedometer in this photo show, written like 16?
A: 90
